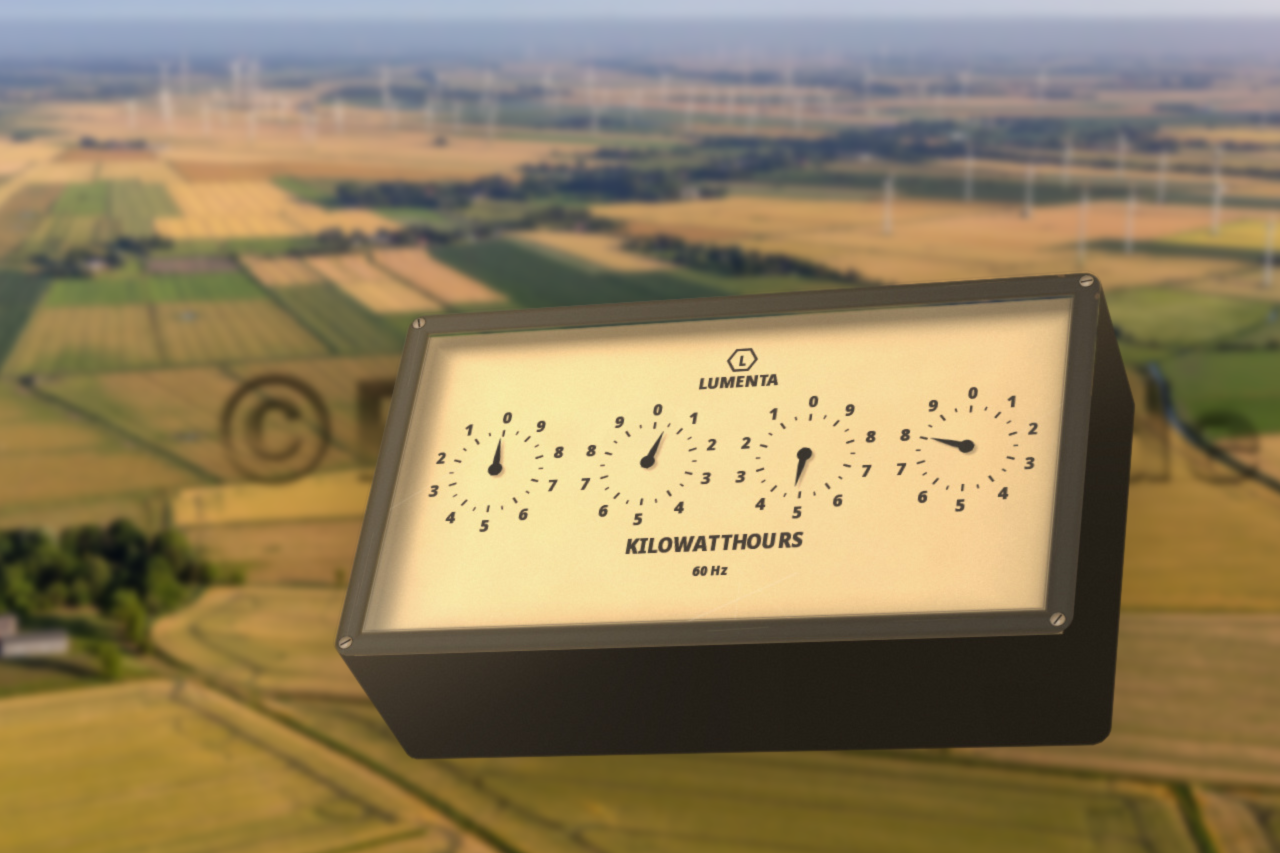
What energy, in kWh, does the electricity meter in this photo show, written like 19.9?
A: 48
